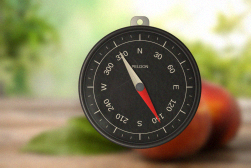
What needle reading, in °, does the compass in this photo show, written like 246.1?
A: 150
